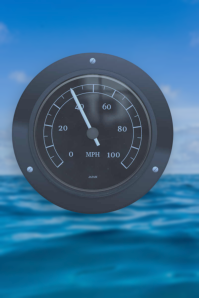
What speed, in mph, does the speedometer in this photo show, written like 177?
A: 40
